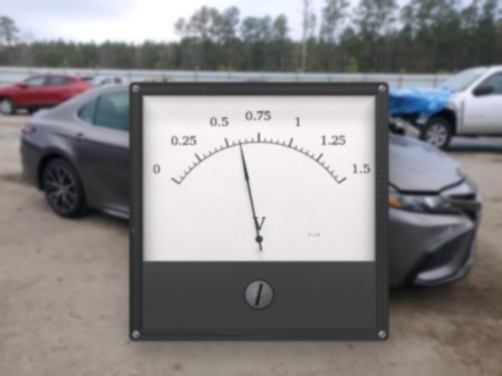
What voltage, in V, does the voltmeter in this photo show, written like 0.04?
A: 0.6
